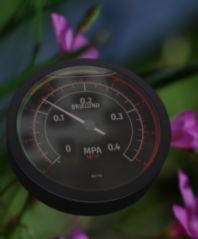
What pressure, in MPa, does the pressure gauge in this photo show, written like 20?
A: 0.12
